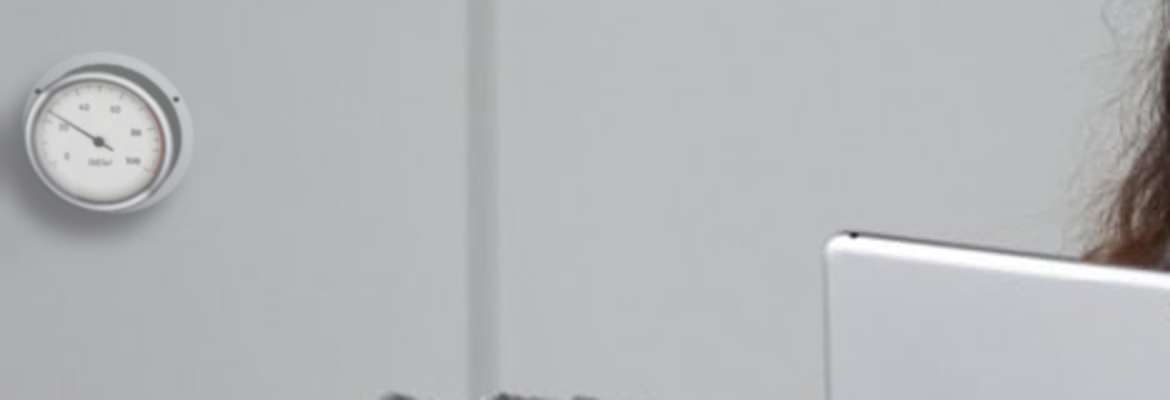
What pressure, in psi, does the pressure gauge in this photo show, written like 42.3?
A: 25
